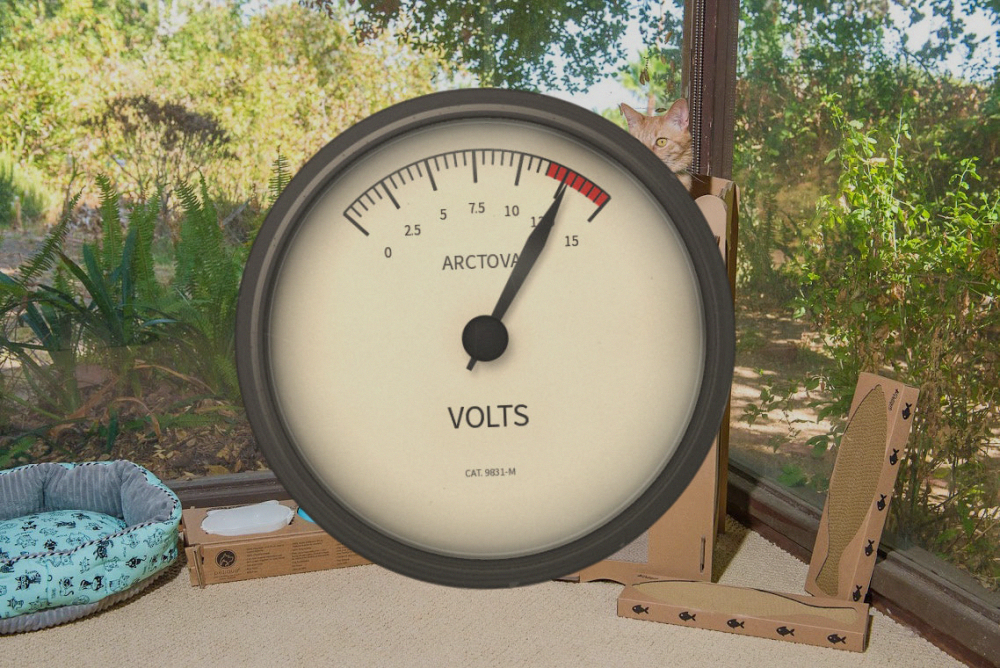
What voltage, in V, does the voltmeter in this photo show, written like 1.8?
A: 12.75
